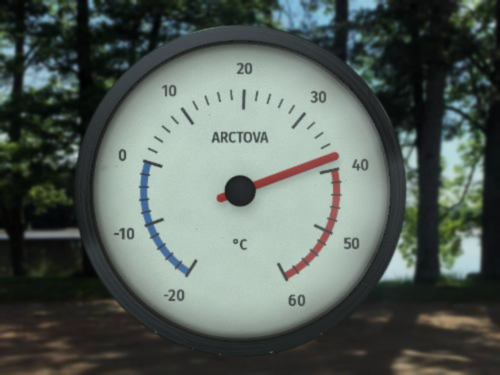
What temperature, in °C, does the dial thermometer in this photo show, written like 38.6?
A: 38
